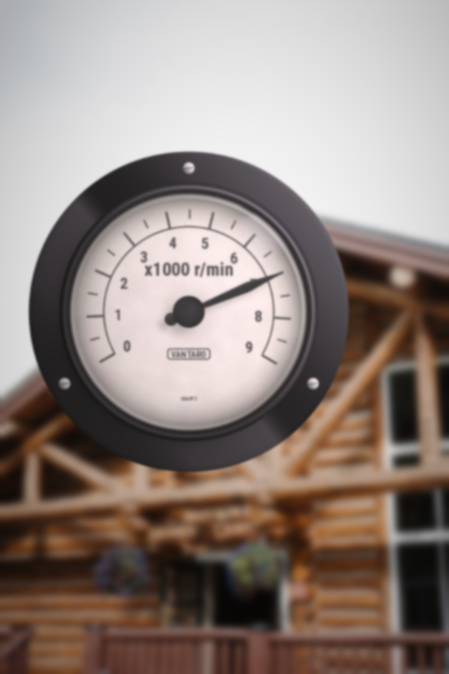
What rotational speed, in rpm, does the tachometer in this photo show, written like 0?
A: 7000
